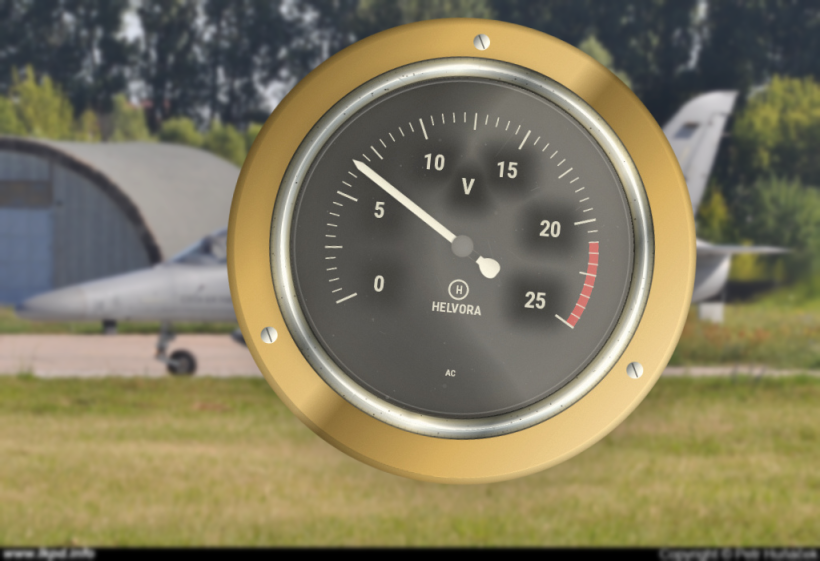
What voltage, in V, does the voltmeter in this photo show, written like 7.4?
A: 6.5
